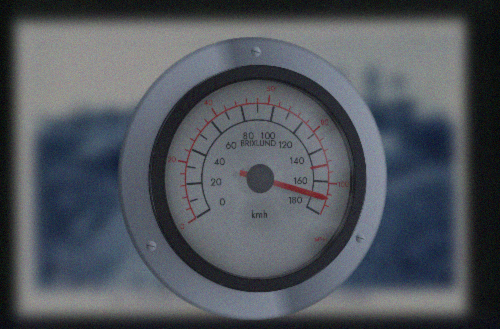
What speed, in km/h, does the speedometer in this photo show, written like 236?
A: 170
